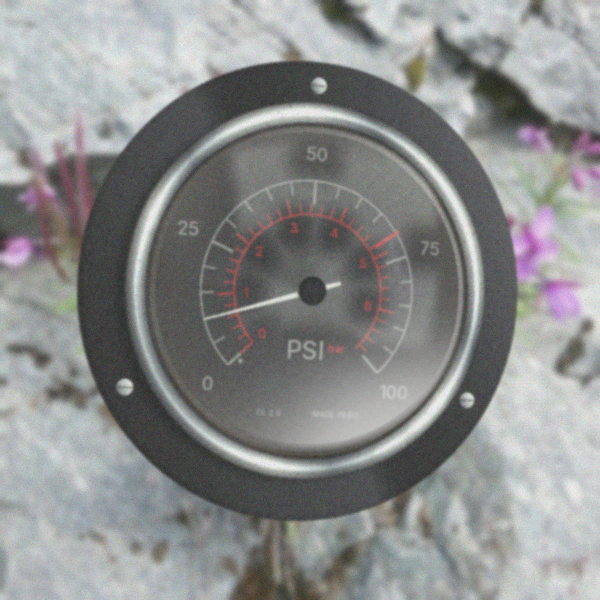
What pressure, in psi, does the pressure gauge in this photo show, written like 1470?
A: 10
